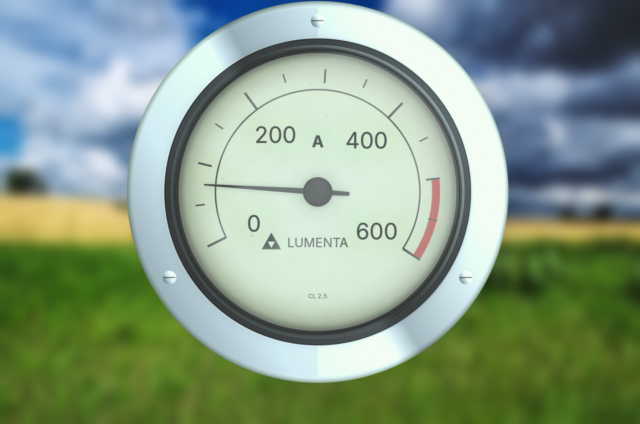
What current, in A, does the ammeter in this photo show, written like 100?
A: 75
